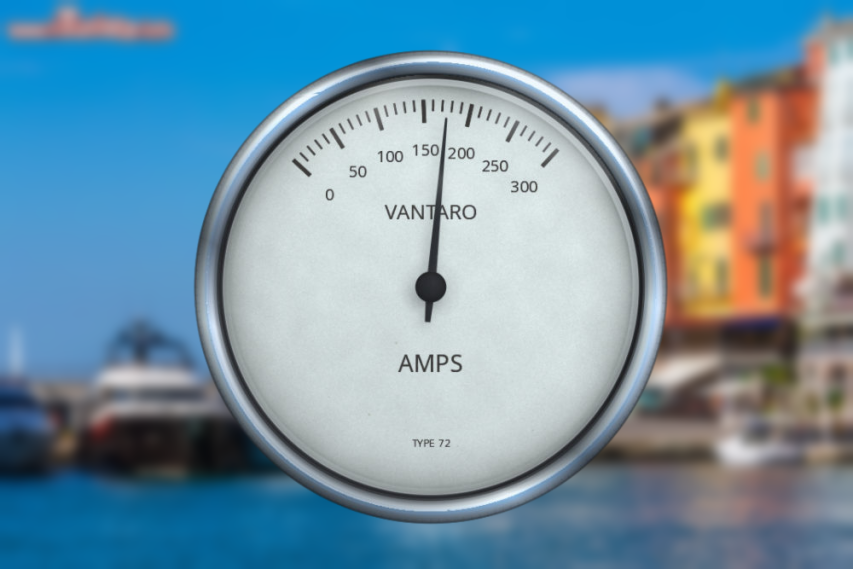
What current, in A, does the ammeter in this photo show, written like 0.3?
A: 175
